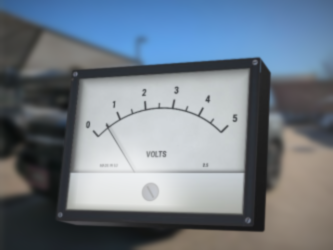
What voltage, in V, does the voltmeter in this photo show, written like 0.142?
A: 0.5
